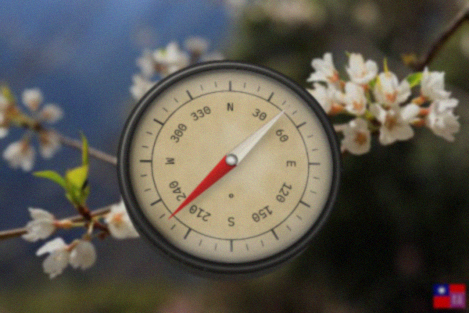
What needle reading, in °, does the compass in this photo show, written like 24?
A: 225
